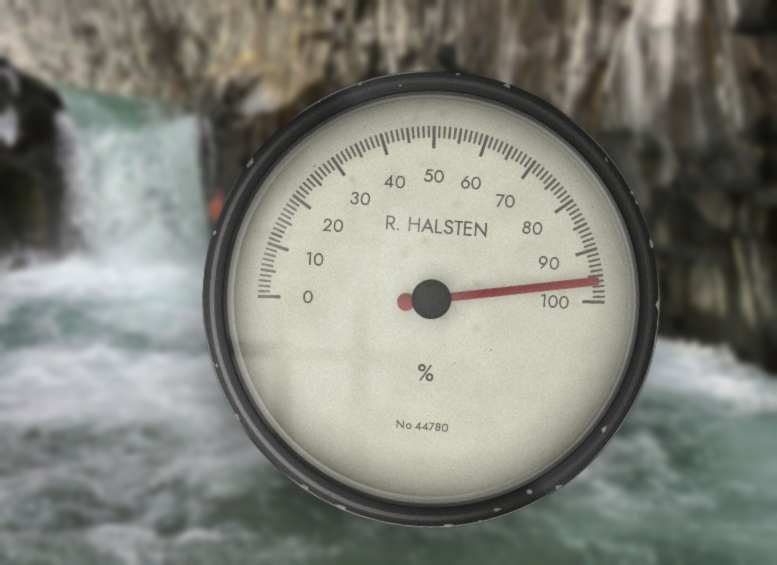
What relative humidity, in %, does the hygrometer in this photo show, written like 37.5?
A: 96
